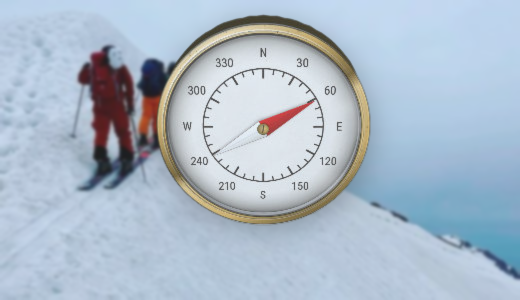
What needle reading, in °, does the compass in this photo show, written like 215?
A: 60
